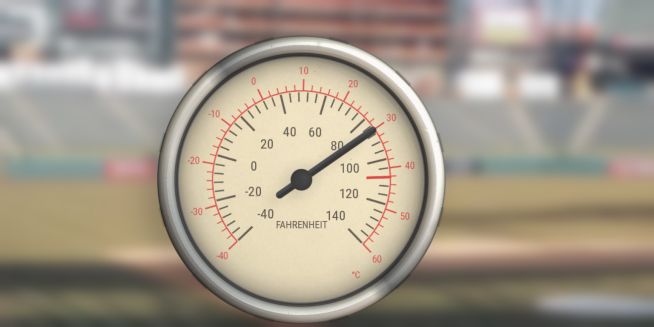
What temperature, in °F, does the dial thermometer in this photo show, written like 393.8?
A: 86
